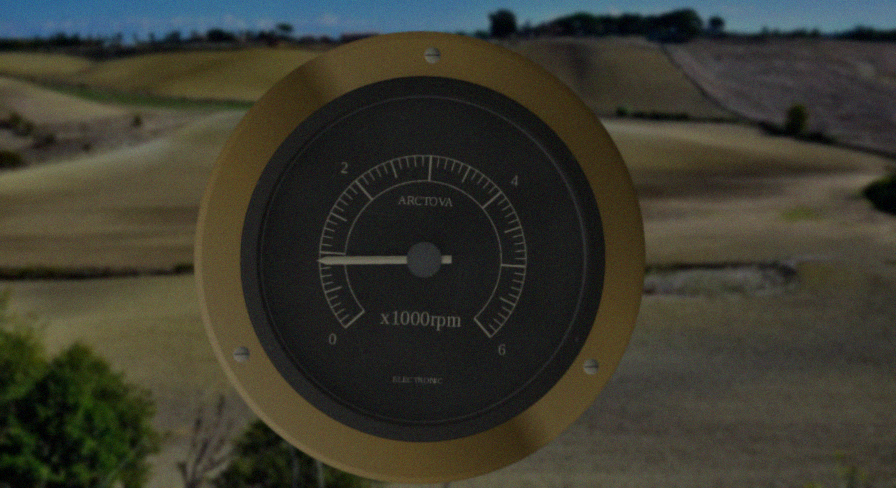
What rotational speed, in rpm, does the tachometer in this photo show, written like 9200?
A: 900
